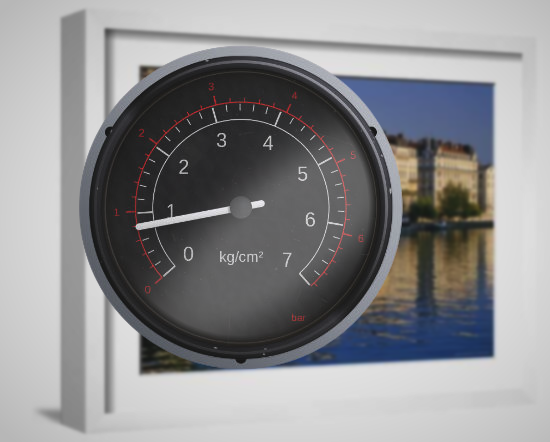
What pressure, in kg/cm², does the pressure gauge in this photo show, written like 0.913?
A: 0.8
